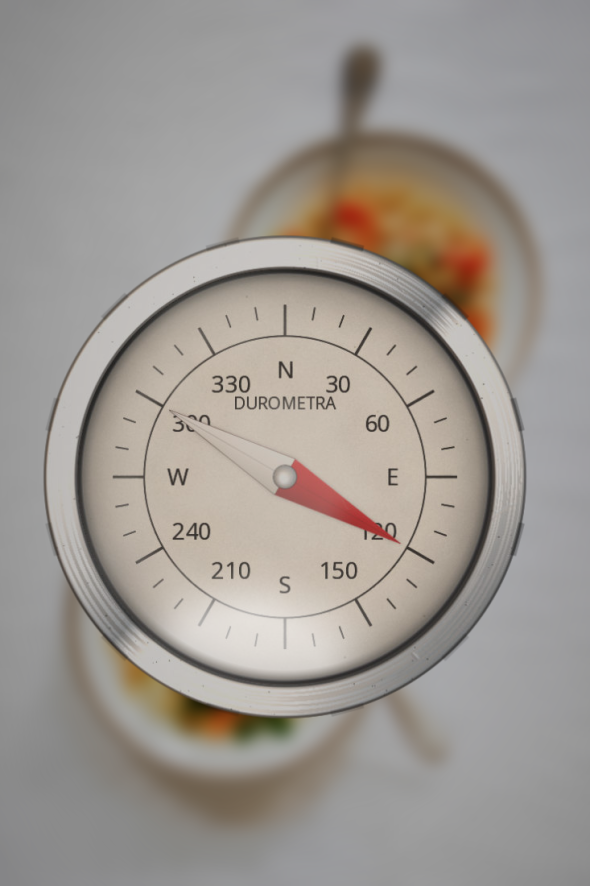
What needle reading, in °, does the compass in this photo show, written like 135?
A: 120
